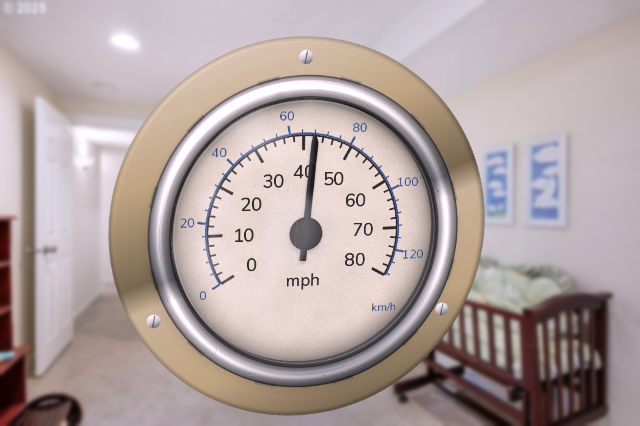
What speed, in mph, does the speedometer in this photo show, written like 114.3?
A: 42
